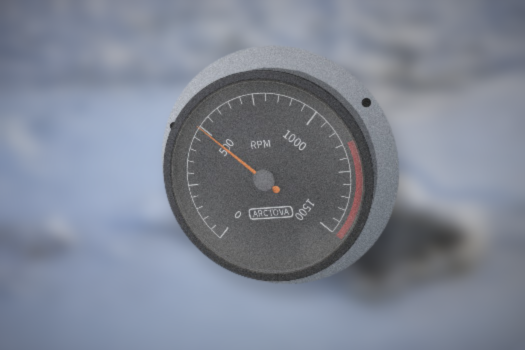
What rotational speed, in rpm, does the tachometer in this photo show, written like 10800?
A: 500
